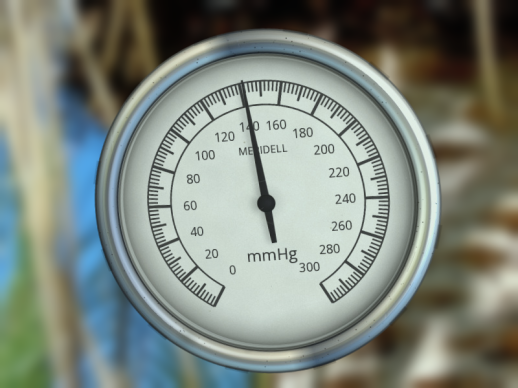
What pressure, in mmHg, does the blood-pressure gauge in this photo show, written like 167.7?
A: 142
